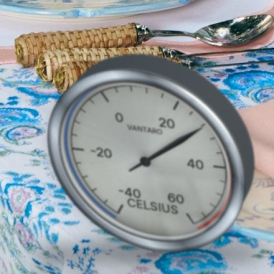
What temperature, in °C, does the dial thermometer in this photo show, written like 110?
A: 28
